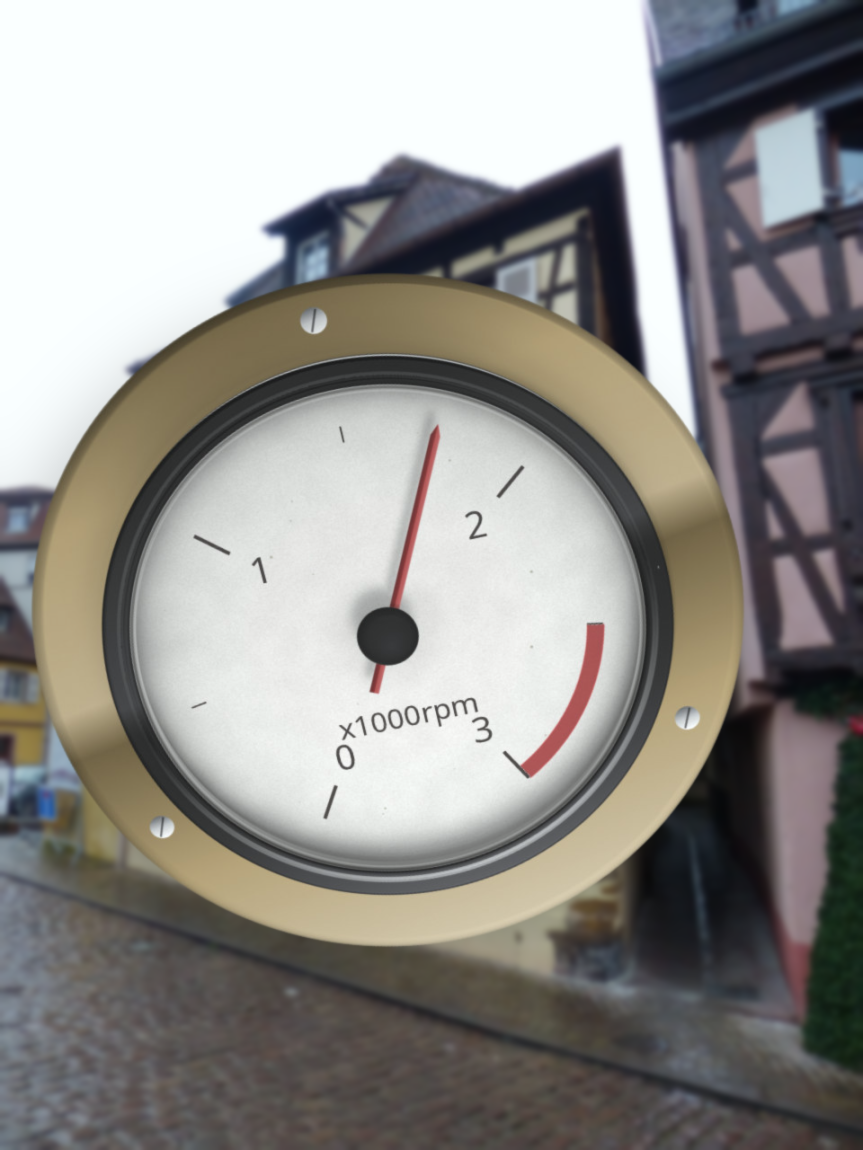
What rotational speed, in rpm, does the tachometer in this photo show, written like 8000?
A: 1750
